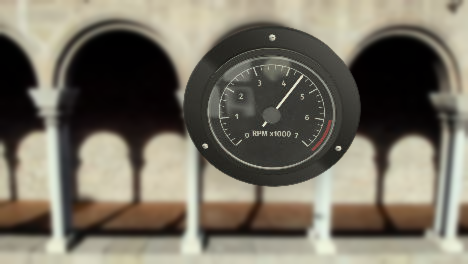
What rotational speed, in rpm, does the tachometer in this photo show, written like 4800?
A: 4400
